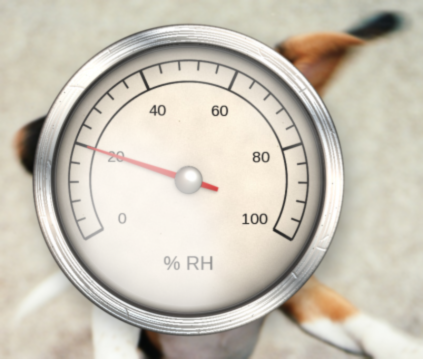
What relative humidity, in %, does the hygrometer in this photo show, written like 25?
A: 20
